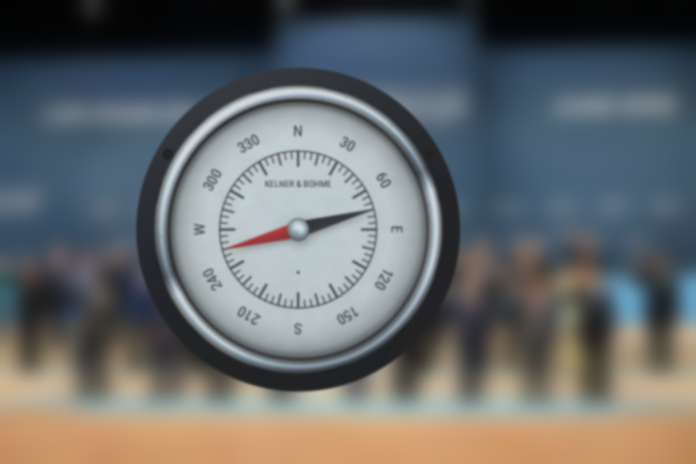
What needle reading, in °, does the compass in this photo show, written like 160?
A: 255
